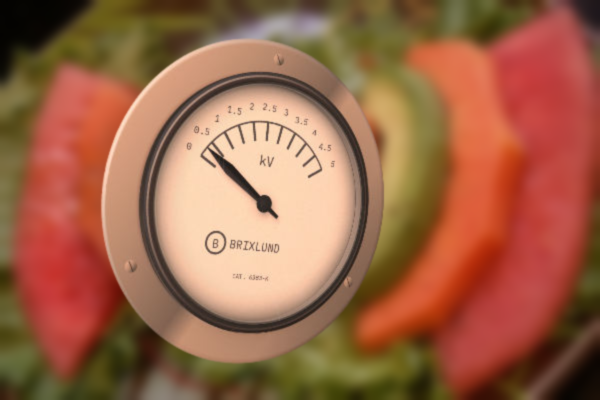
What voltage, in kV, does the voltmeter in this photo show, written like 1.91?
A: 0.25
